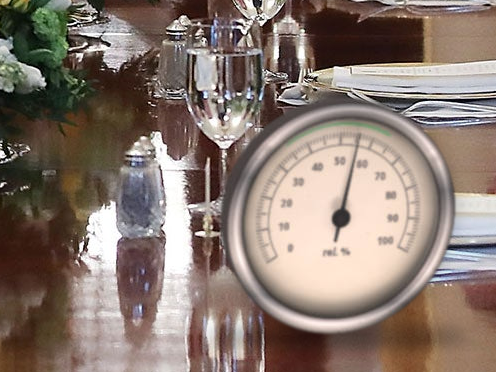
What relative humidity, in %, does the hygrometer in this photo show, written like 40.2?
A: 55
